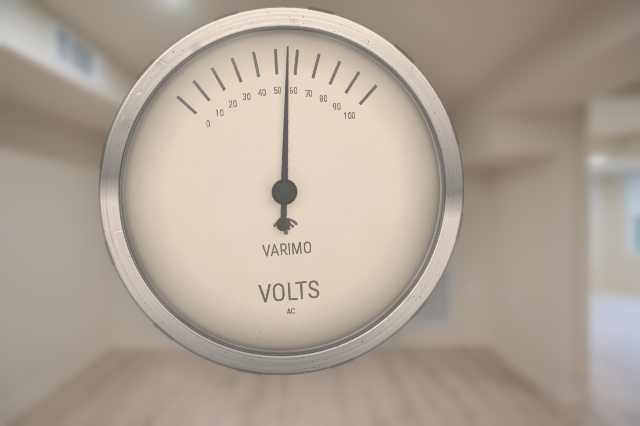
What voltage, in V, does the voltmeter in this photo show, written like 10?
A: 55
